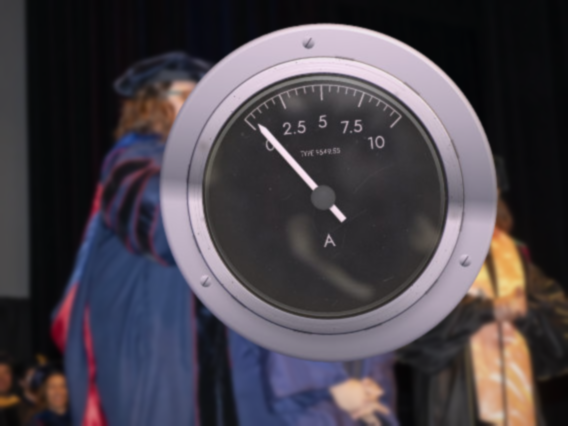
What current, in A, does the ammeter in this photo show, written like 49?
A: 0.5
